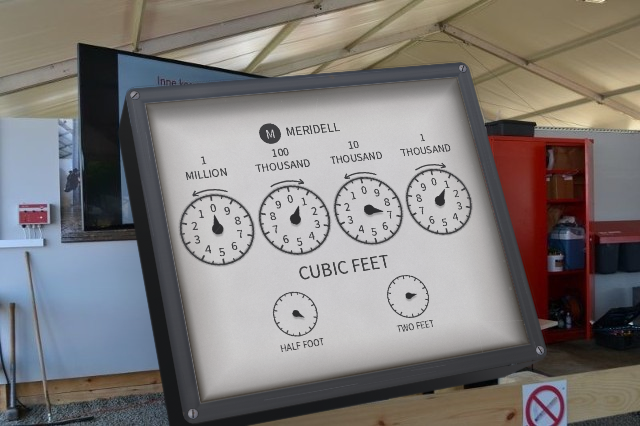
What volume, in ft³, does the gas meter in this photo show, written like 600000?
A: 7100
